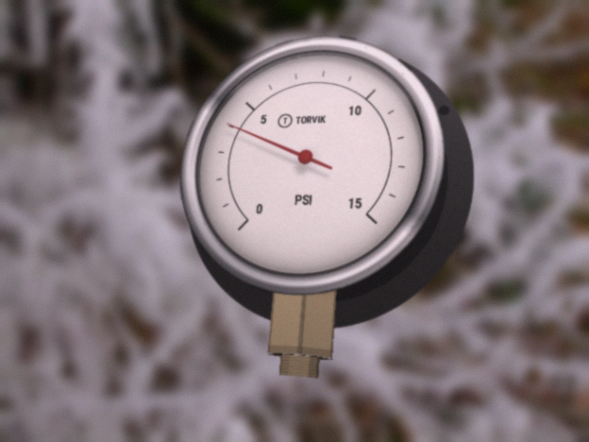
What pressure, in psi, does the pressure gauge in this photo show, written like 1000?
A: 4
